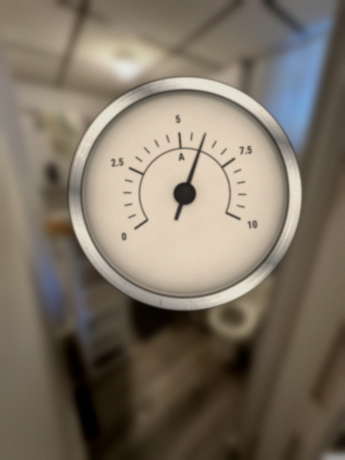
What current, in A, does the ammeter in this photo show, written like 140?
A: 6
